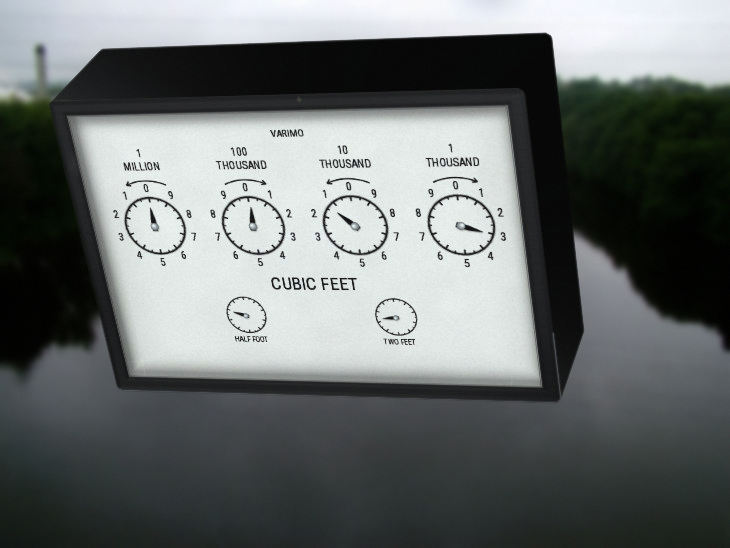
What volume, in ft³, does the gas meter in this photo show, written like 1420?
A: 1300
